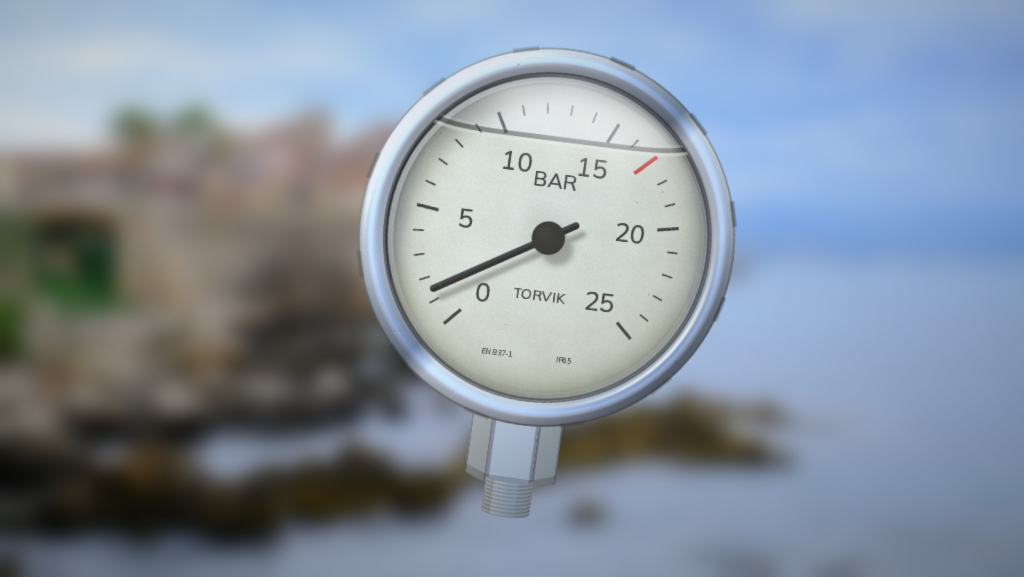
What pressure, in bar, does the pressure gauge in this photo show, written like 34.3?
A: 1.5
